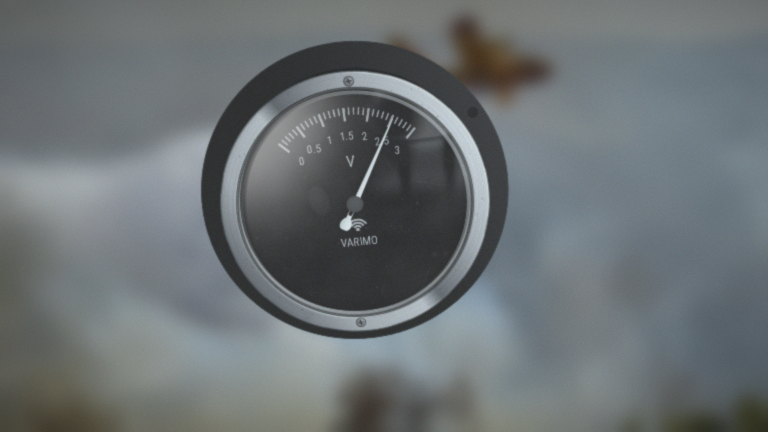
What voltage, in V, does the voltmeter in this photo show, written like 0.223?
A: 2.5
